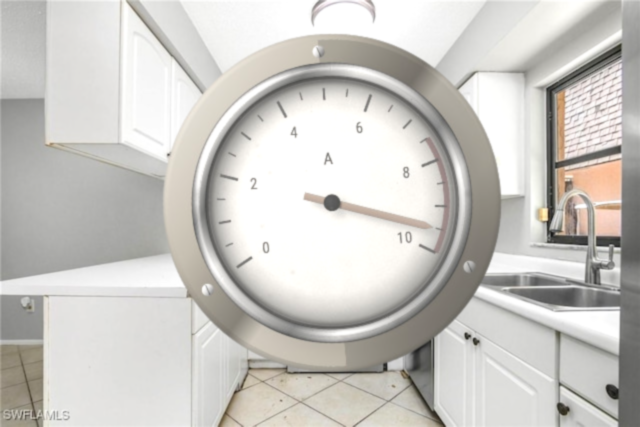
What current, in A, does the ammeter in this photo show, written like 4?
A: 9.5
